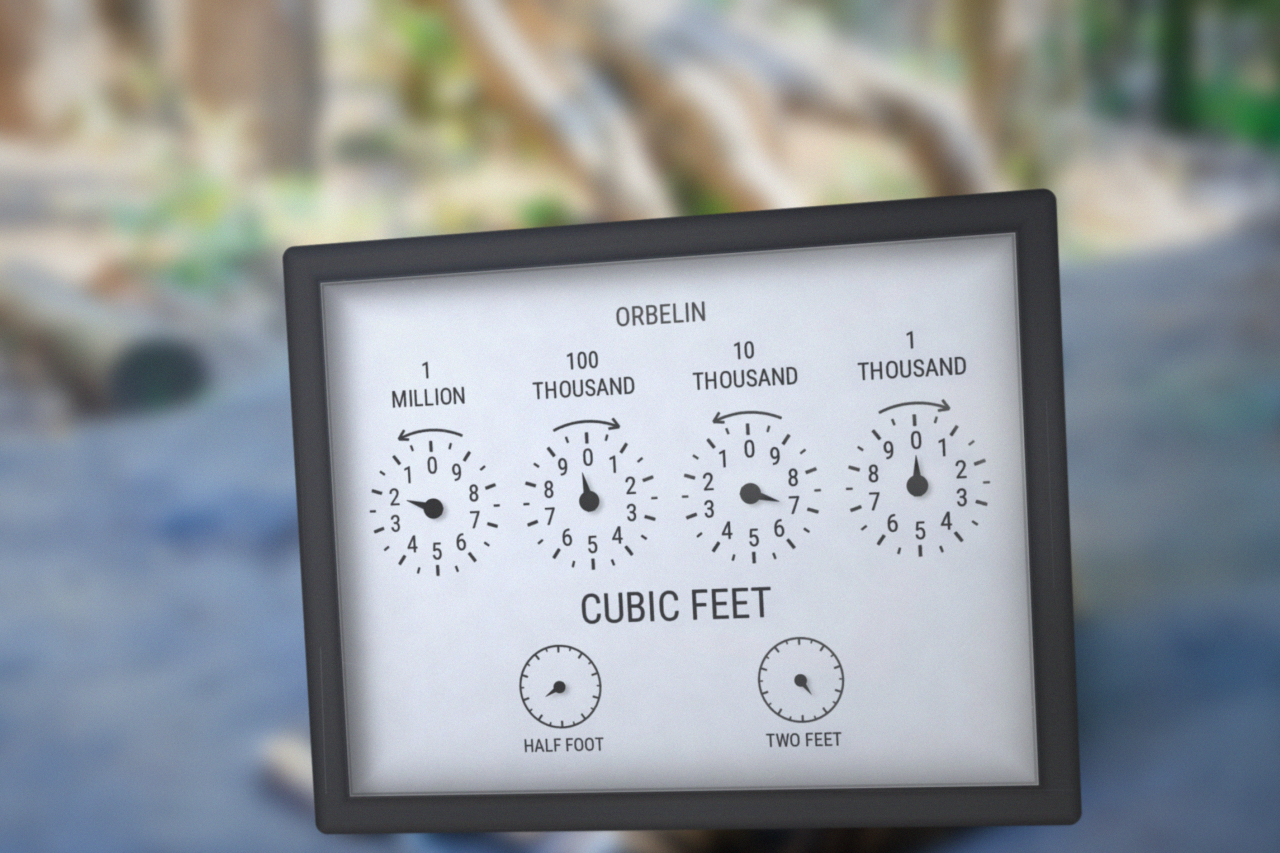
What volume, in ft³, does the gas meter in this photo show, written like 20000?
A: 197000
